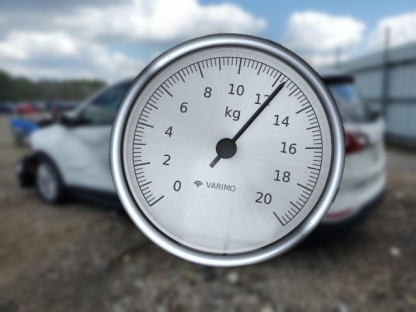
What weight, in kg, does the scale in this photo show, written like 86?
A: 12.4
